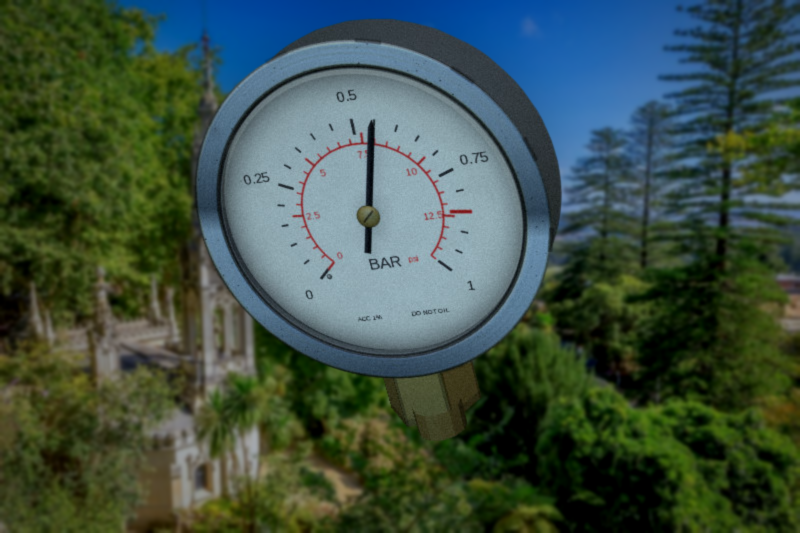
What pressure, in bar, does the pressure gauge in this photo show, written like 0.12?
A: 0.55
